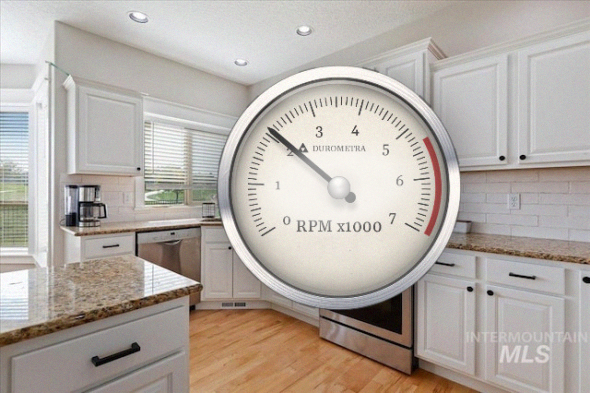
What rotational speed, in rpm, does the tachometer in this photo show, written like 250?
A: 2100
